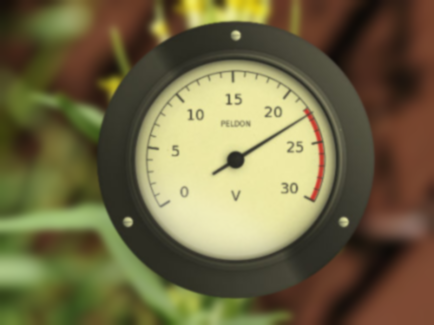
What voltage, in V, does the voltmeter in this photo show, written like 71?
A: 22.5
